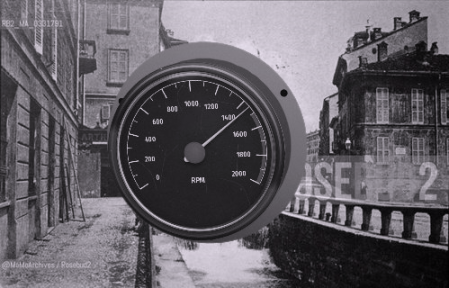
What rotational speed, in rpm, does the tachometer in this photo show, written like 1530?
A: 1450
